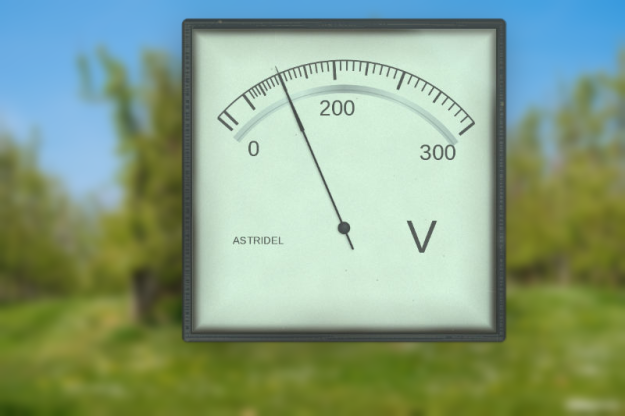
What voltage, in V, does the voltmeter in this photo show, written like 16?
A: 150
